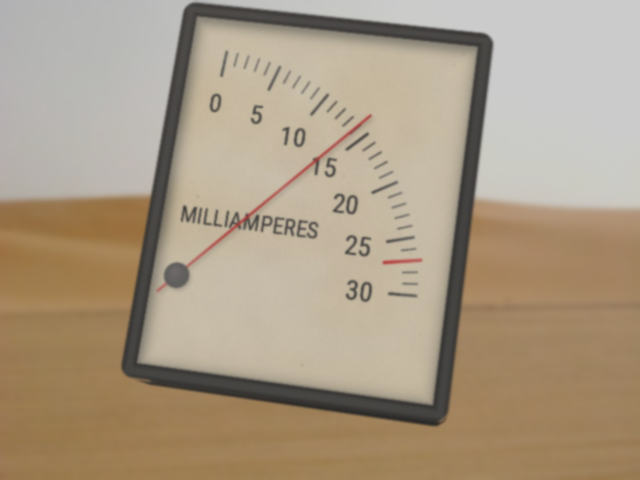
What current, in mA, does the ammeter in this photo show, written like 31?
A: 14
